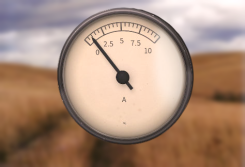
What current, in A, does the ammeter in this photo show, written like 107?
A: 1
